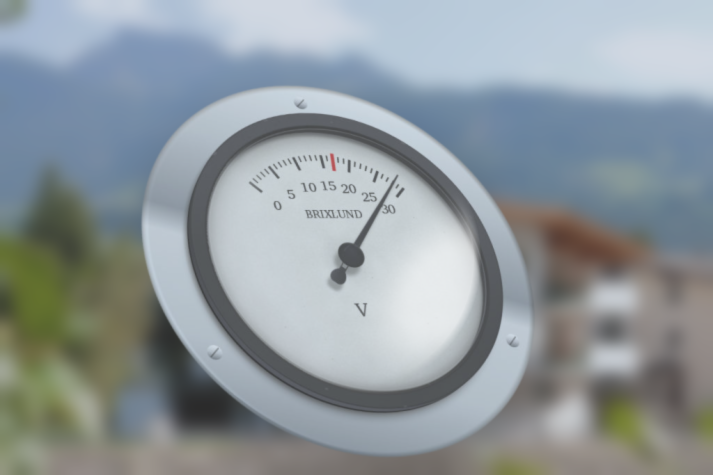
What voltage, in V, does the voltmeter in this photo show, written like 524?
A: 28
